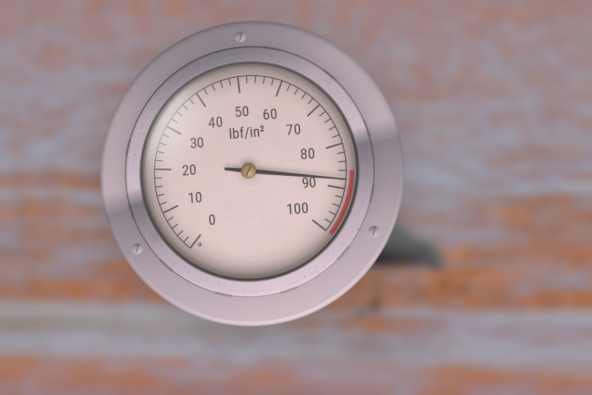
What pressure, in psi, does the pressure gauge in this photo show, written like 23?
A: 88
